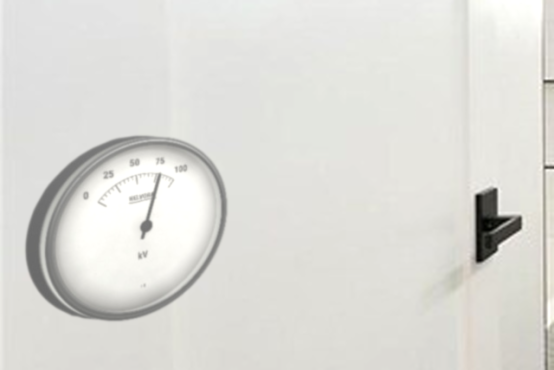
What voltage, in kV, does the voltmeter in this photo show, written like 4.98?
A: 75
